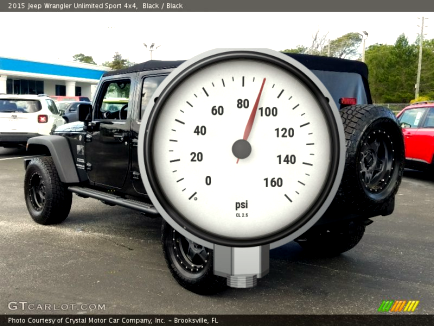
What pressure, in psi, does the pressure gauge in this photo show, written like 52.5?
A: 90
